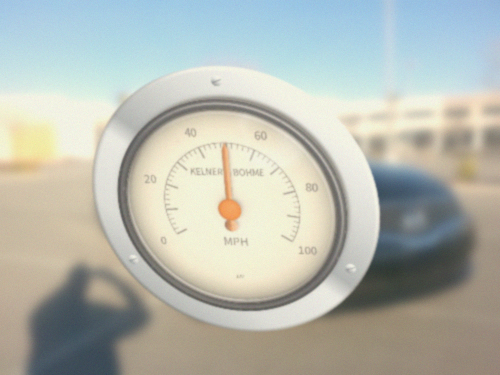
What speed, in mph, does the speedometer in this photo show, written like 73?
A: 50
